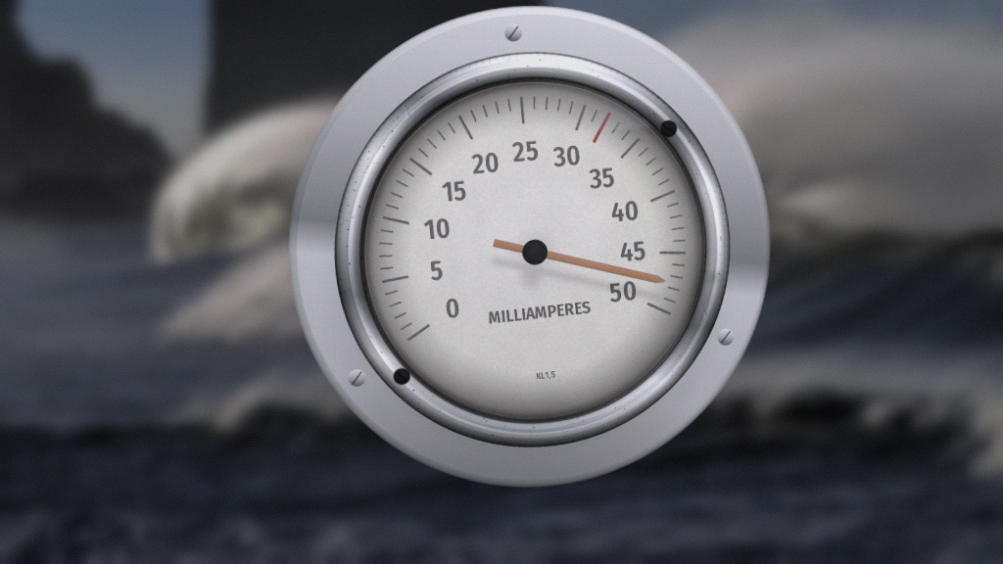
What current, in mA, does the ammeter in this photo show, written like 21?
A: 47.5
